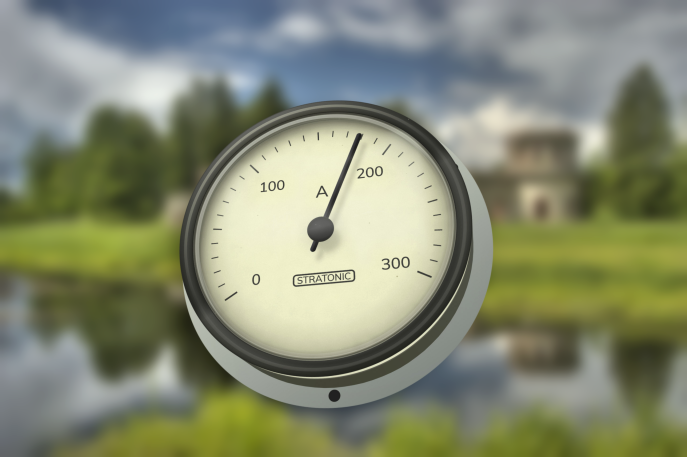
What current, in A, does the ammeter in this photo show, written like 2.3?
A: 180
